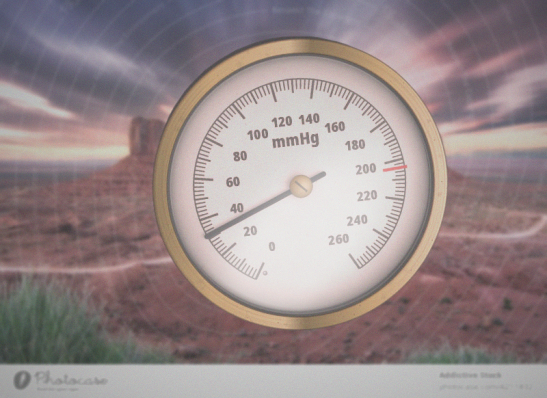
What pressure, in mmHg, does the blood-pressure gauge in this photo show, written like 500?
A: 32
